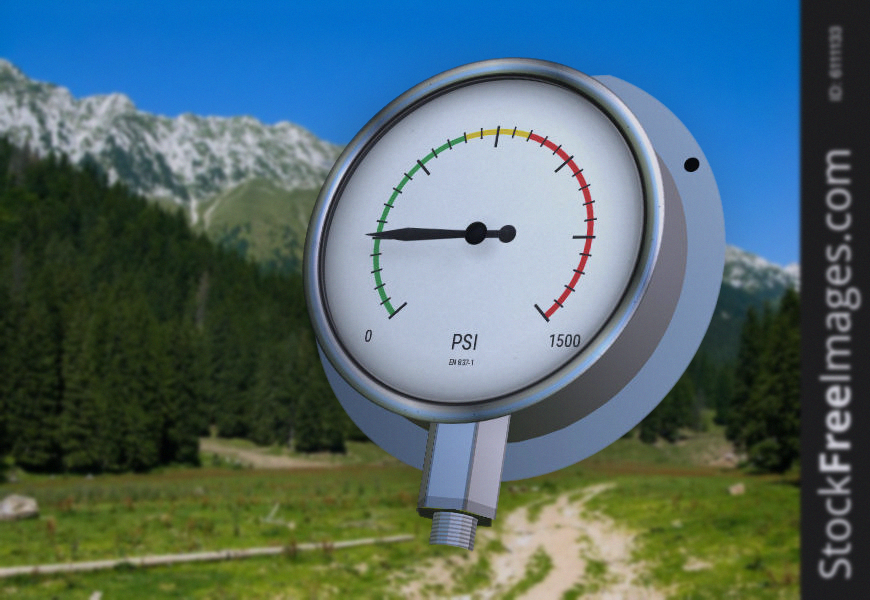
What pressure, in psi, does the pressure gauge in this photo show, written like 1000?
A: 250
